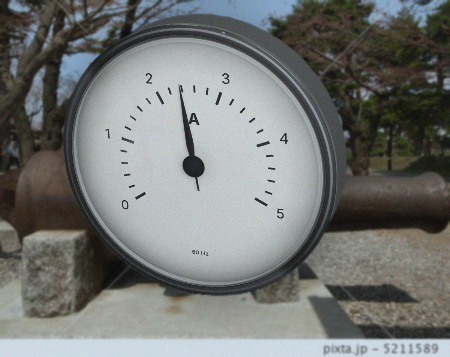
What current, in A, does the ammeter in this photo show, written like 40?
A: 2.4
